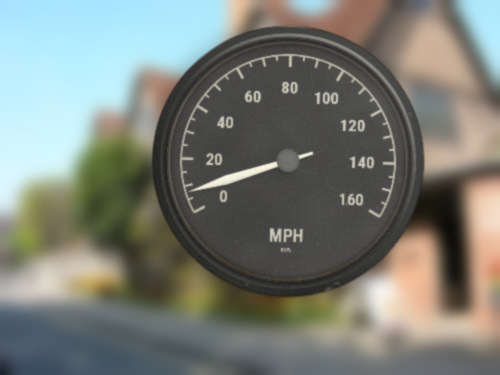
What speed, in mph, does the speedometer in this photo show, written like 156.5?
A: 7.5
